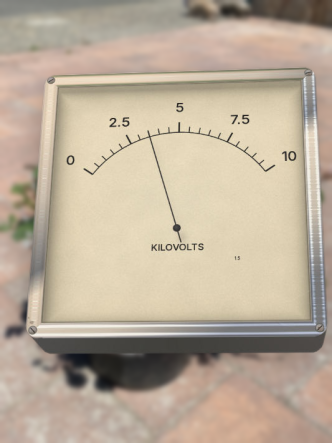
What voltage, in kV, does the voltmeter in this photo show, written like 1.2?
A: 3.5
